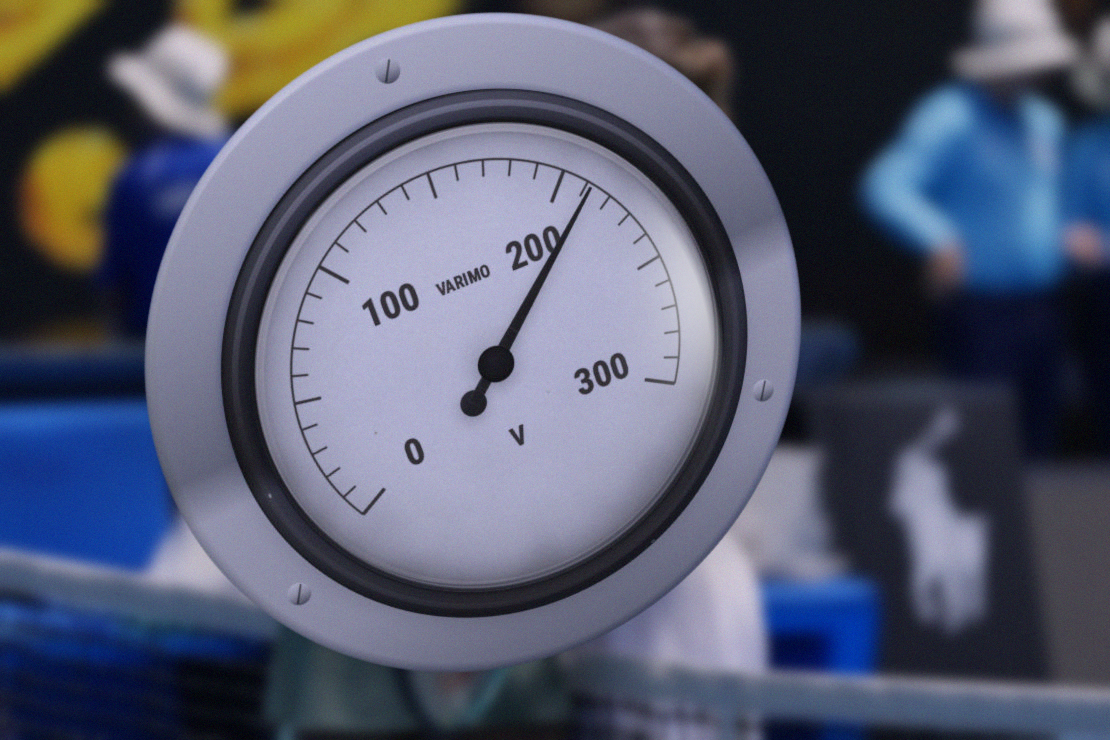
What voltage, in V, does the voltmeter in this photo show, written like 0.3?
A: 210
